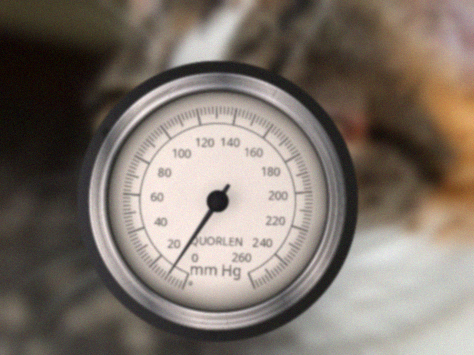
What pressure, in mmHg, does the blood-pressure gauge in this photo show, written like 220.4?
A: 10
